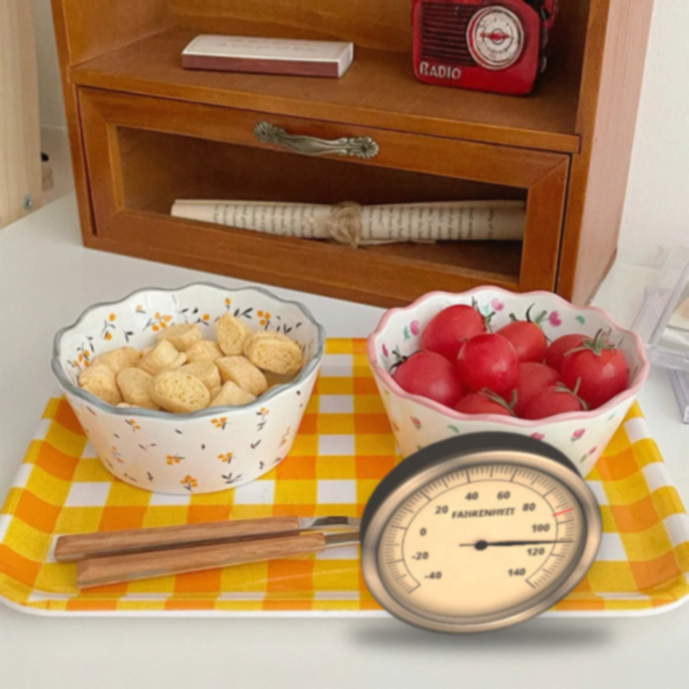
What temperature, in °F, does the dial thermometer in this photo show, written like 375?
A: 110
